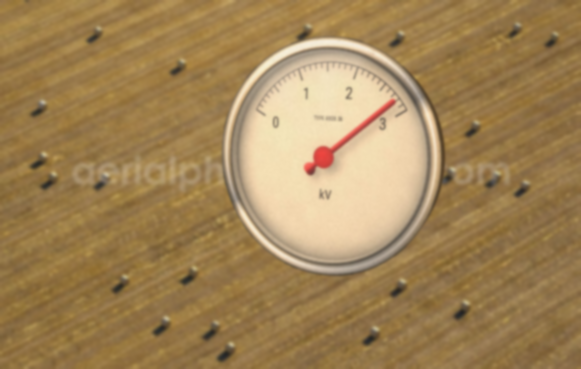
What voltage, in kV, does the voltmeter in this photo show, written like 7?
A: 2.8
